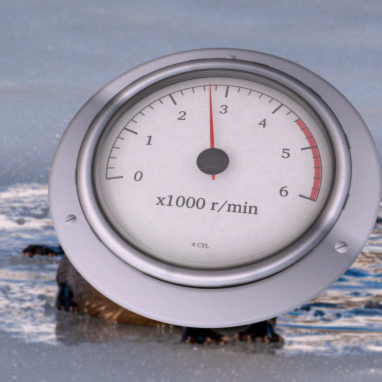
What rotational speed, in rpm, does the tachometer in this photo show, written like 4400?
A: 2700
